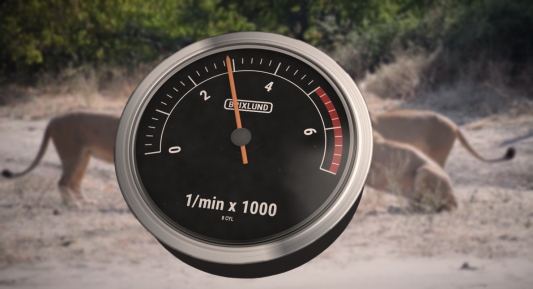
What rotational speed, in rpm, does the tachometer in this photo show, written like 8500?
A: 2900
